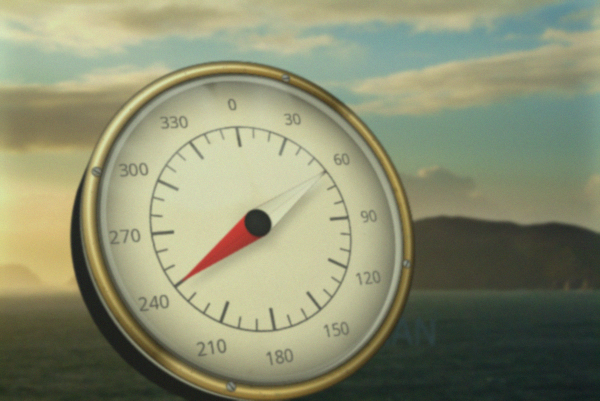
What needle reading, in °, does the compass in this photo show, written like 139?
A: 240
